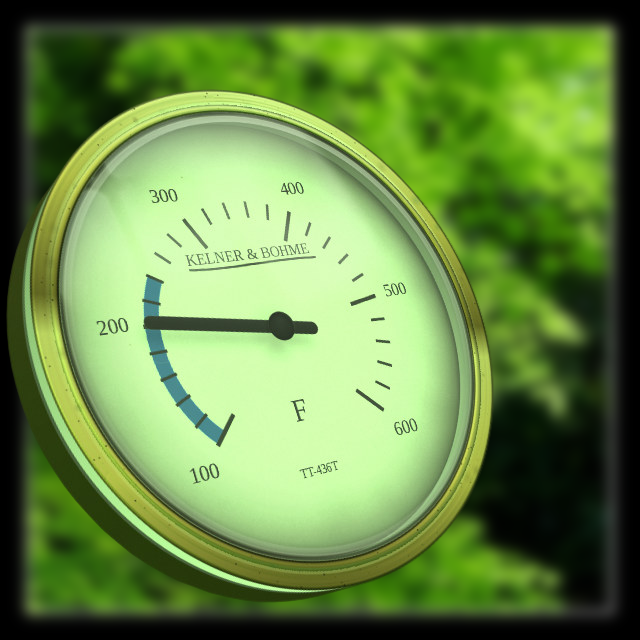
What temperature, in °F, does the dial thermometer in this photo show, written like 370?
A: 200
